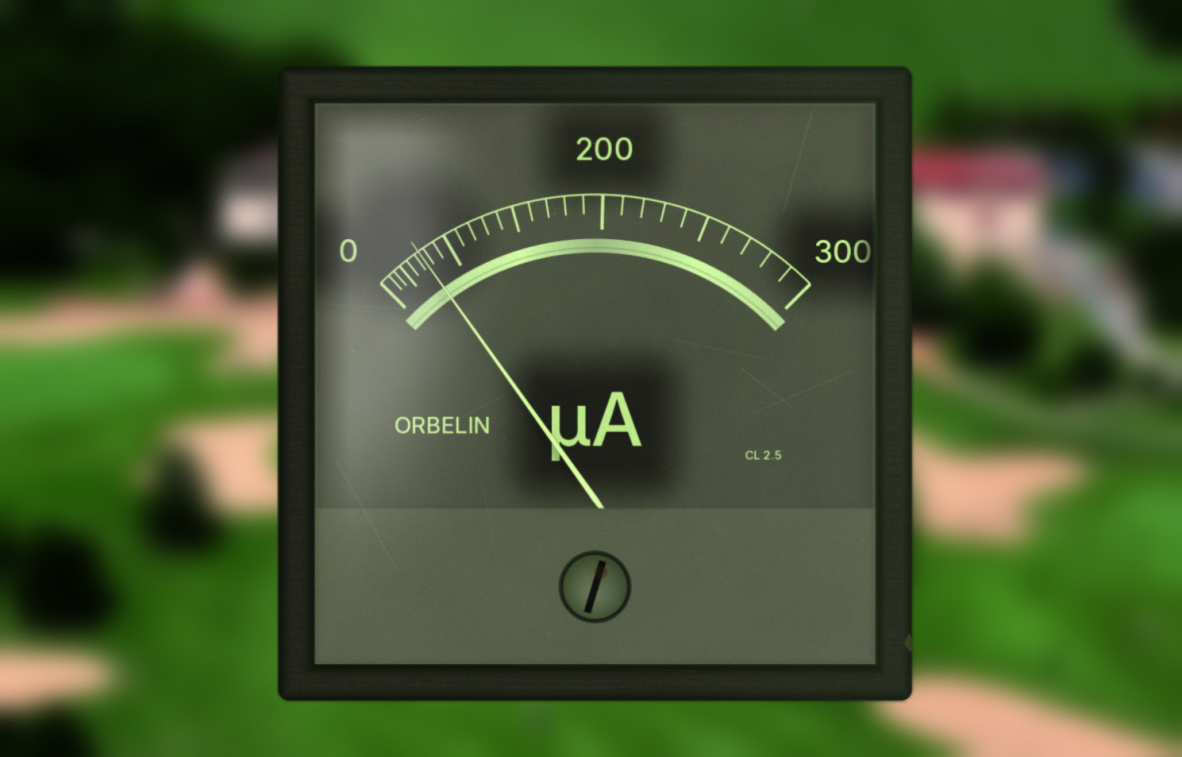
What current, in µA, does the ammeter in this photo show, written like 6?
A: 75
